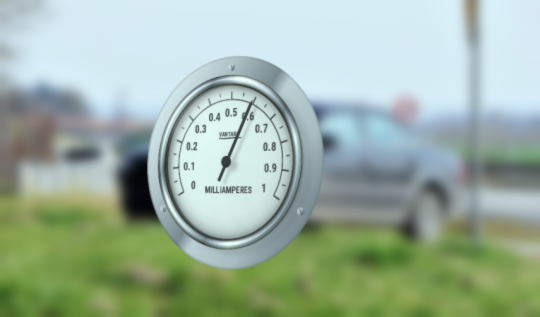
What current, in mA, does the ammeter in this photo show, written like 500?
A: 0.6
